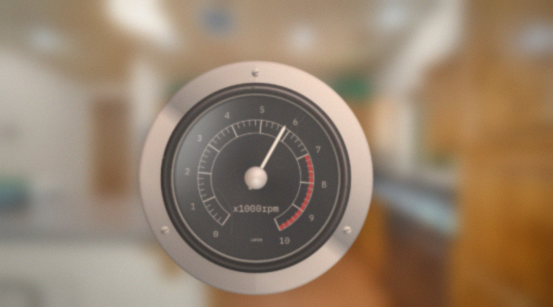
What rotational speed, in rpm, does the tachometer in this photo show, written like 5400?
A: 5800
